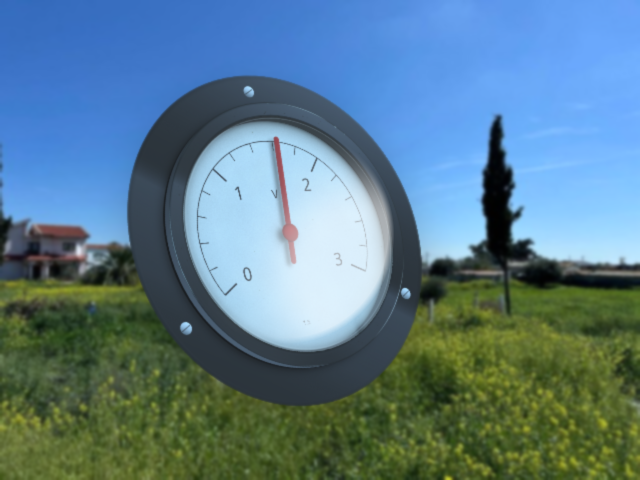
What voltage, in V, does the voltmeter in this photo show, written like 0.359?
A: 1.6
